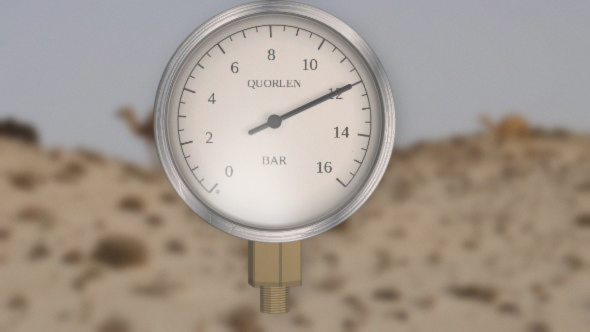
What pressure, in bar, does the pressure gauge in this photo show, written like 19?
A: 12
